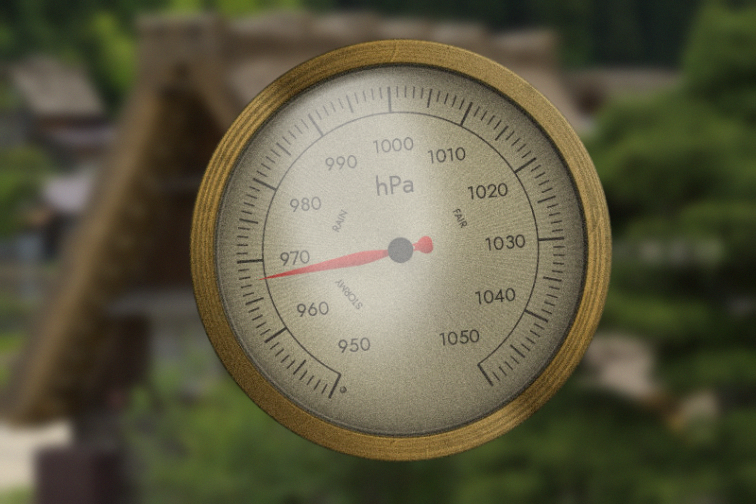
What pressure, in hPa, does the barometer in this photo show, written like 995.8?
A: 967.5
